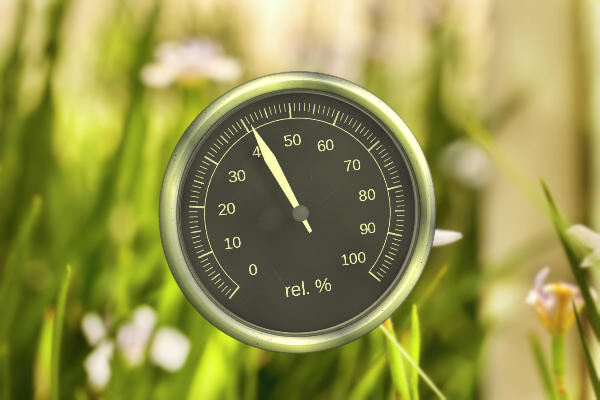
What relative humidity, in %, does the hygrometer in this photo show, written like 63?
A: 41
